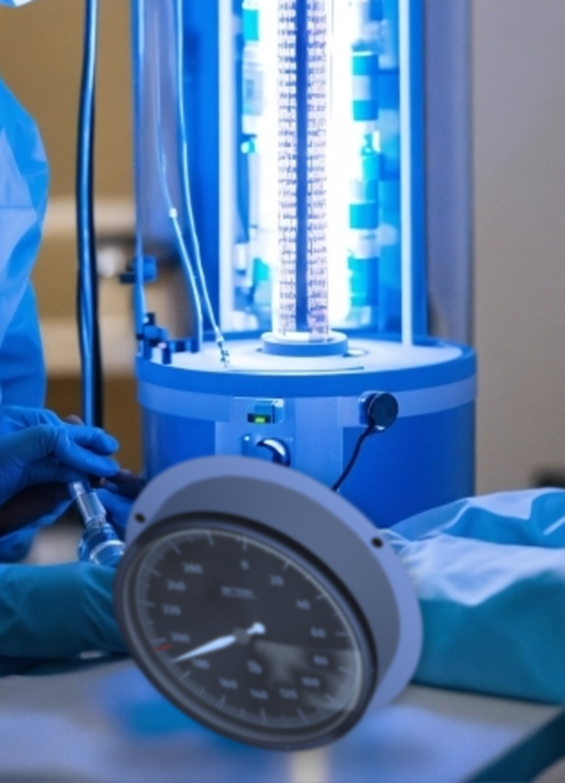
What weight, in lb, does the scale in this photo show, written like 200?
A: 190
